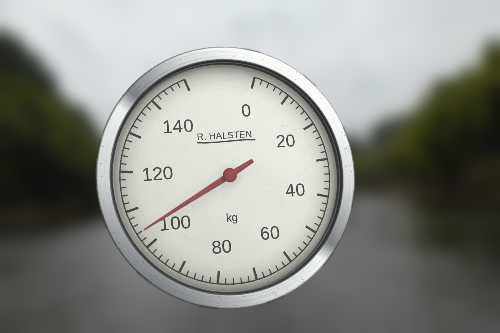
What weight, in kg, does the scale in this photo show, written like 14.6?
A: 104
